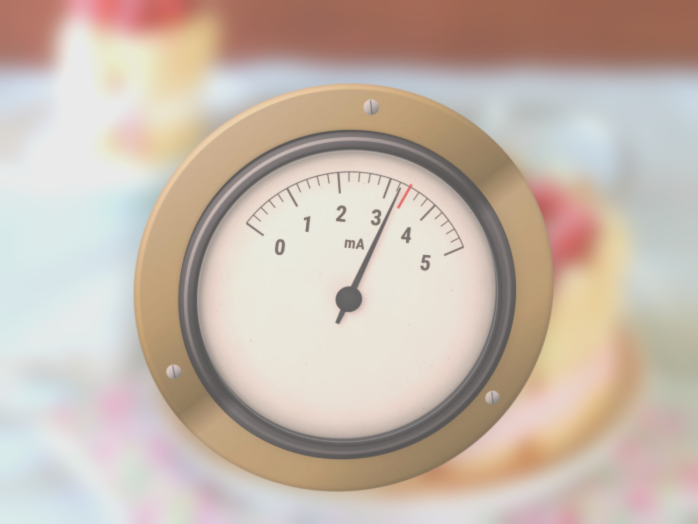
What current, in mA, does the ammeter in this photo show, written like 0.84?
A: 3.2
